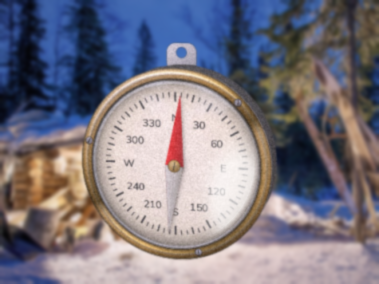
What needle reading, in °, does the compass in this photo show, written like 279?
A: 5
